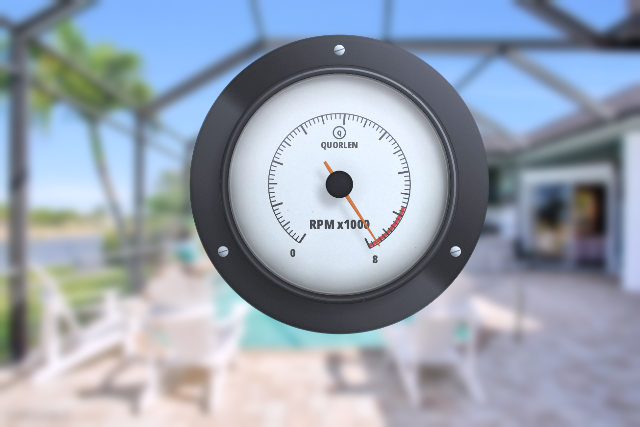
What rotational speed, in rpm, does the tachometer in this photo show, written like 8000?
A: 7800
